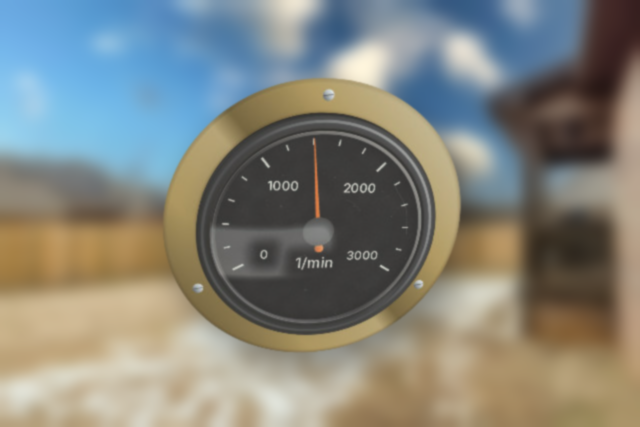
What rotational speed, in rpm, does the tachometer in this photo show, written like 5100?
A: 1400
